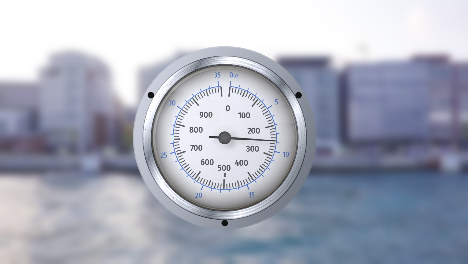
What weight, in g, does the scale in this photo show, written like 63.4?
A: 250
